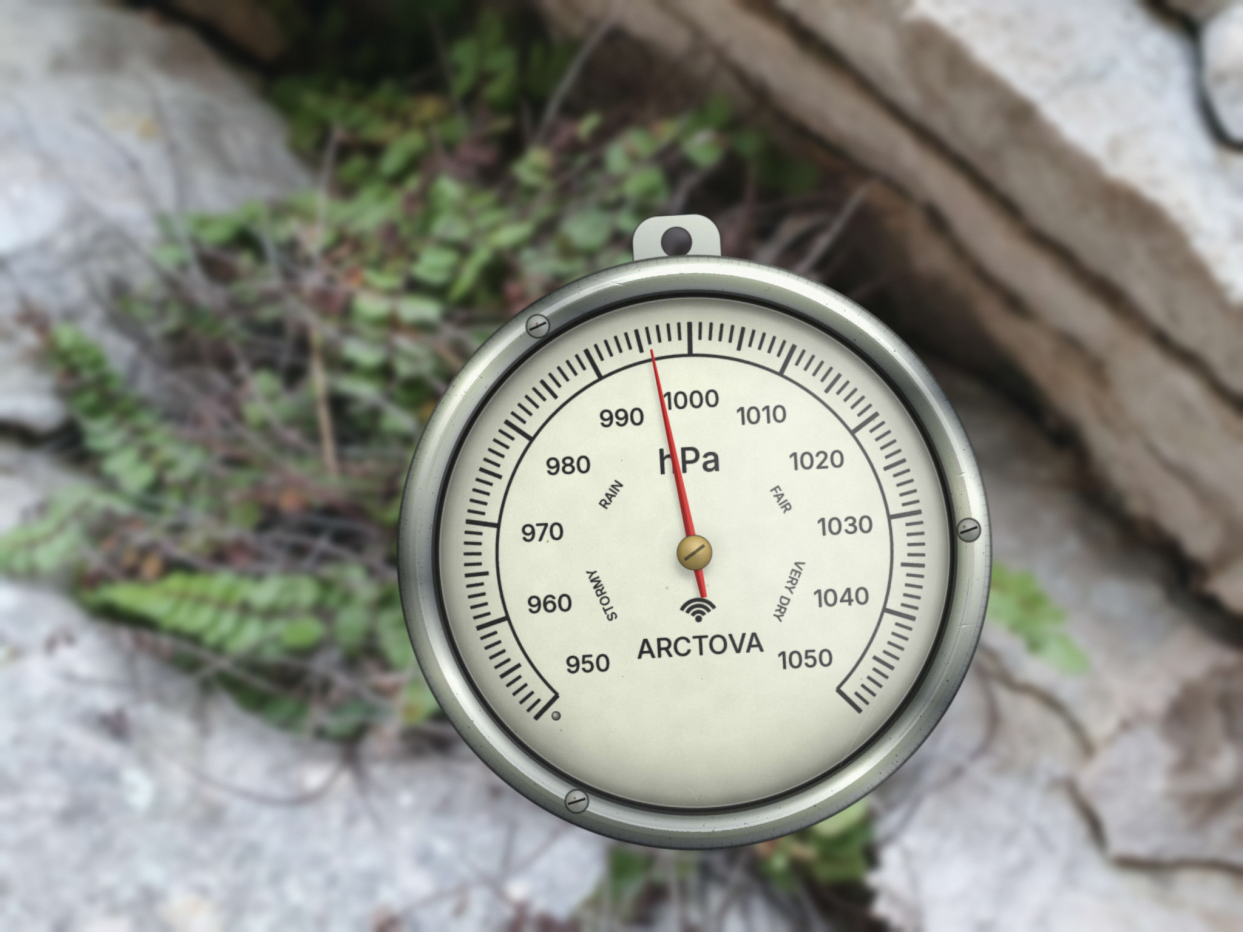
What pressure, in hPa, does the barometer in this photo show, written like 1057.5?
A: 996
